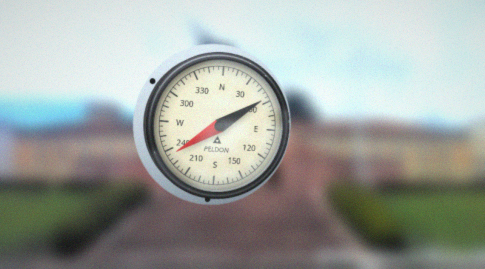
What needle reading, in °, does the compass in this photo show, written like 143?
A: 235
